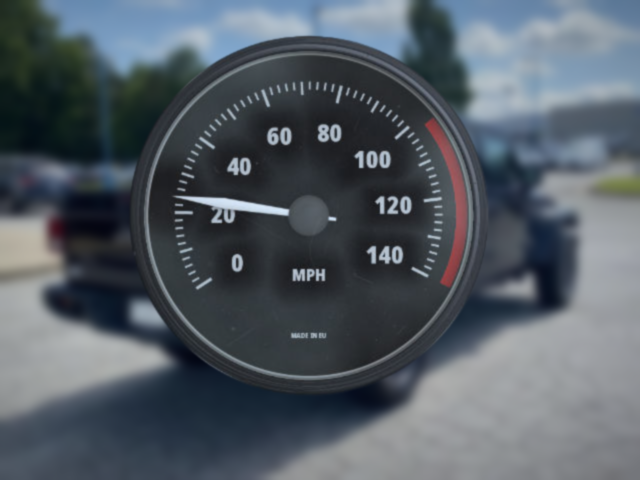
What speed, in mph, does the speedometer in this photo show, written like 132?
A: 24
